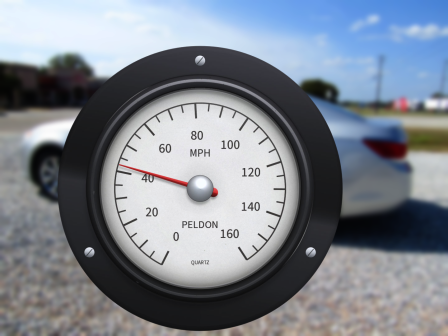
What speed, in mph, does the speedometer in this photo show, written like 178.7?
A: 42.5
